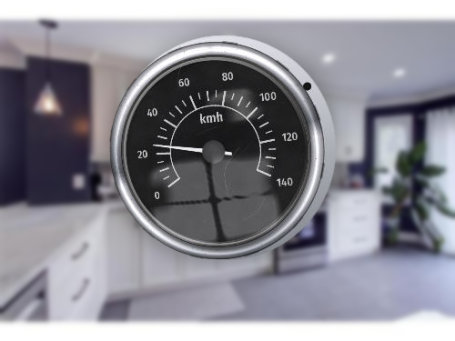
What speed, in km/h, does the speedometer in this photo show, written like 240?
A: 25
